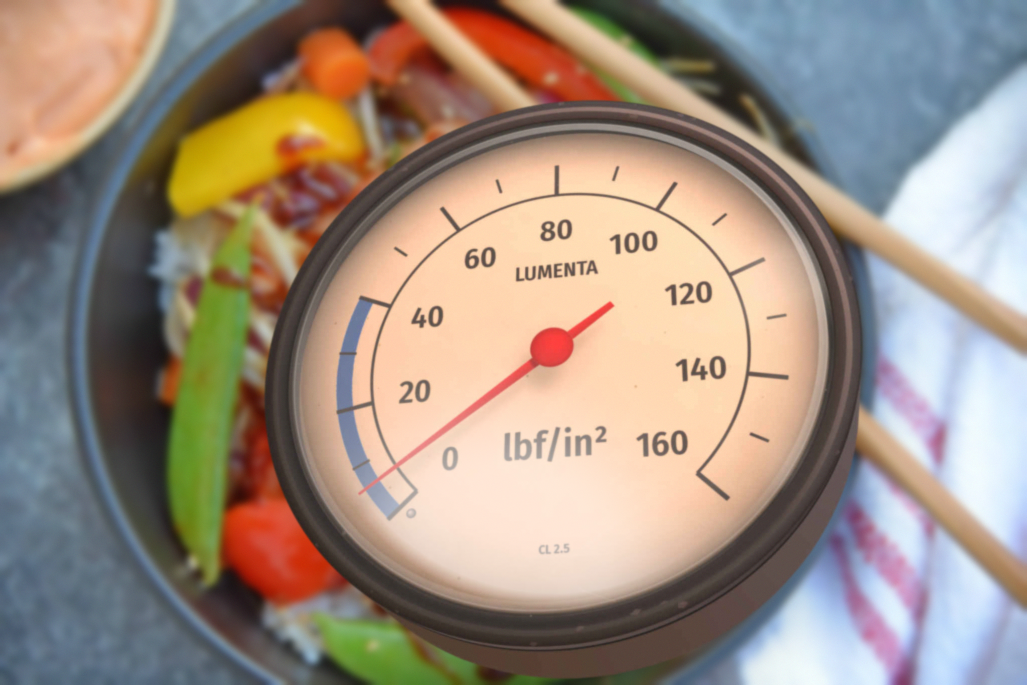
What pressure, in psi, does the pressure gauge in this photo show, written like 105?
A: 5
